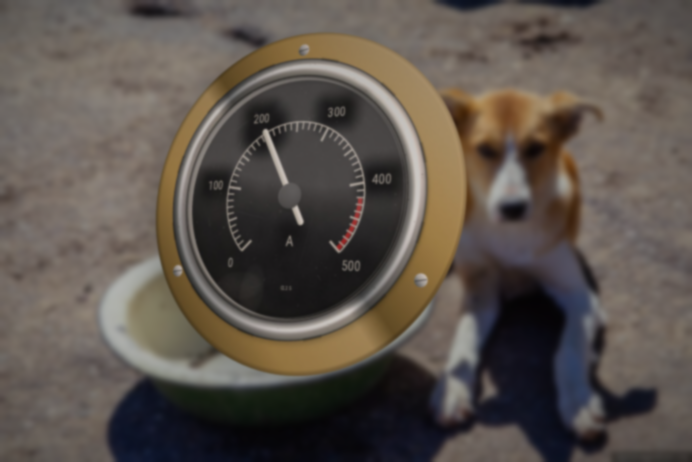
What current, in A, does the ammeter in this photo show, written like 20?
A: 200
